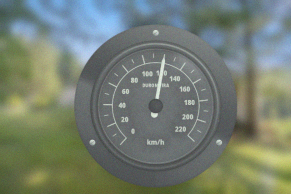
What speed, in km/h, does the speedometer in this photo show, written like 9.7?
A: 120
